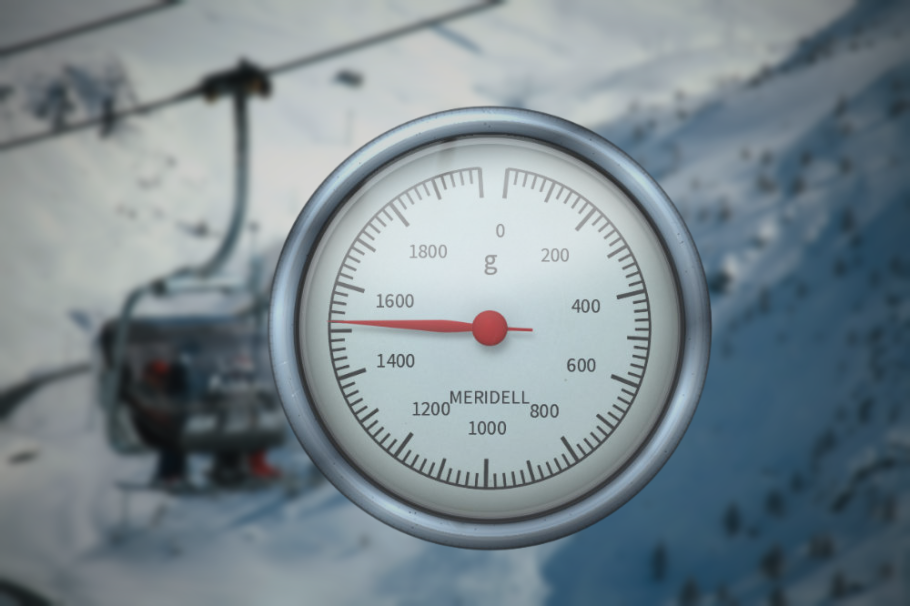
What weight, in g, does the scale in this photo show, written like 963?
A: 1520
